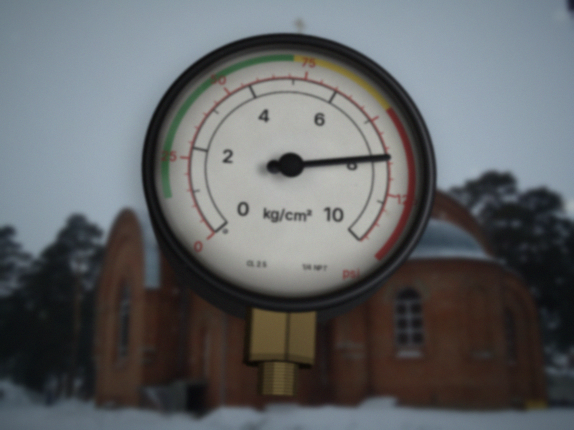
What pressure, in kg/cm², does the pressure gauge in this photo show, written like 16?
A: 8
